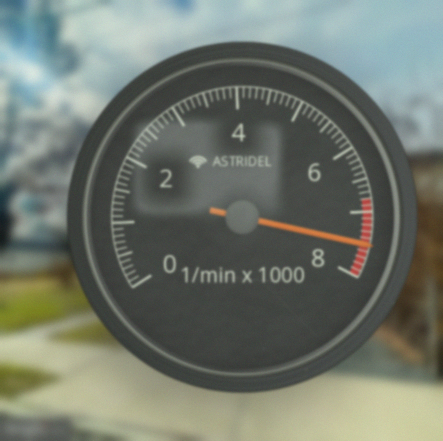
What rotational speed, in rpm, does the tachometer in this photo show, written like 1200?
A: 7500
